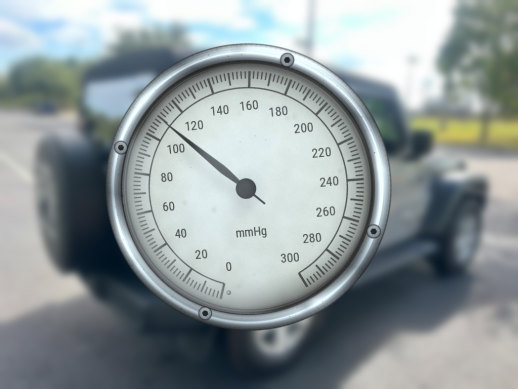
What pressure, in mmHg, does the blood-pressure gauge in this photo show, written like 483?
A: 110
